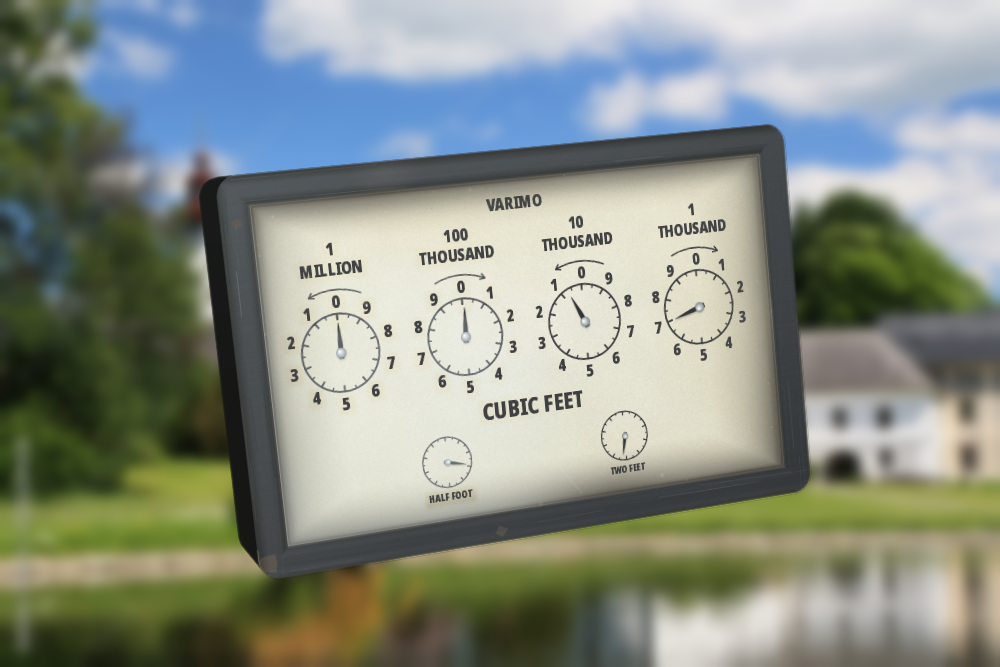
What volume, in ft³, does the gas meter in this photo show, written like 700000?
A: 700
